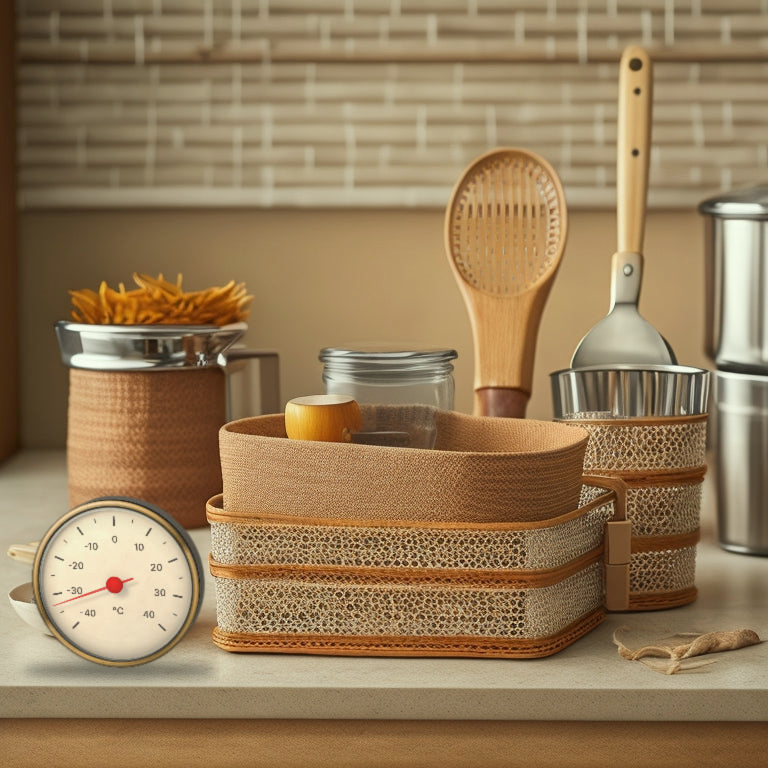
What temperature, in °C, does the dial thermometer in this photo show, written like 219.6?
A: -32.5
